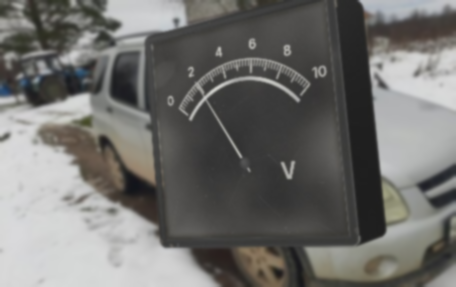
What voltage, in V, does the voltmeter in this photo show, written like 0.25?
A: 2
